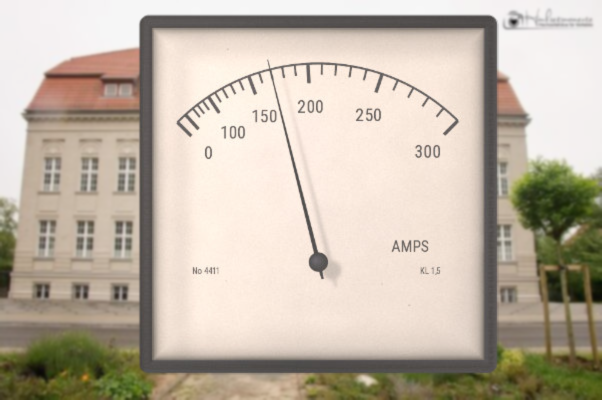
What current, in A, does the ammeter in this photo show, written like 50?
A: 170
